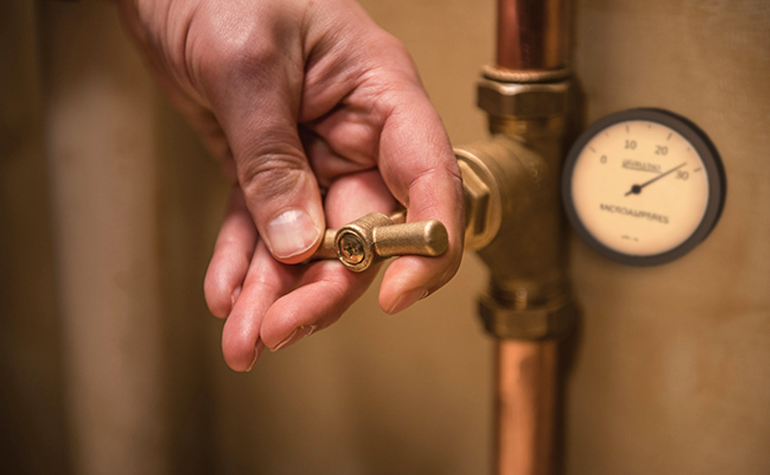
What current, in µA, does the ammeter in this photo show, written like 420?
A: 27.5
